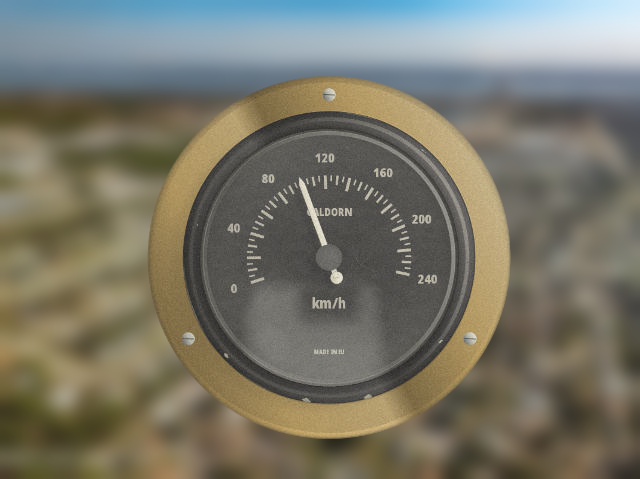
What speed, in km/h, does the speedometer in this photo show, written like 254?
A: 100
